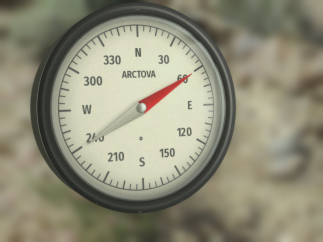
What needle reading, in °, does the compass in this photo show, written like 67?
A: 60
